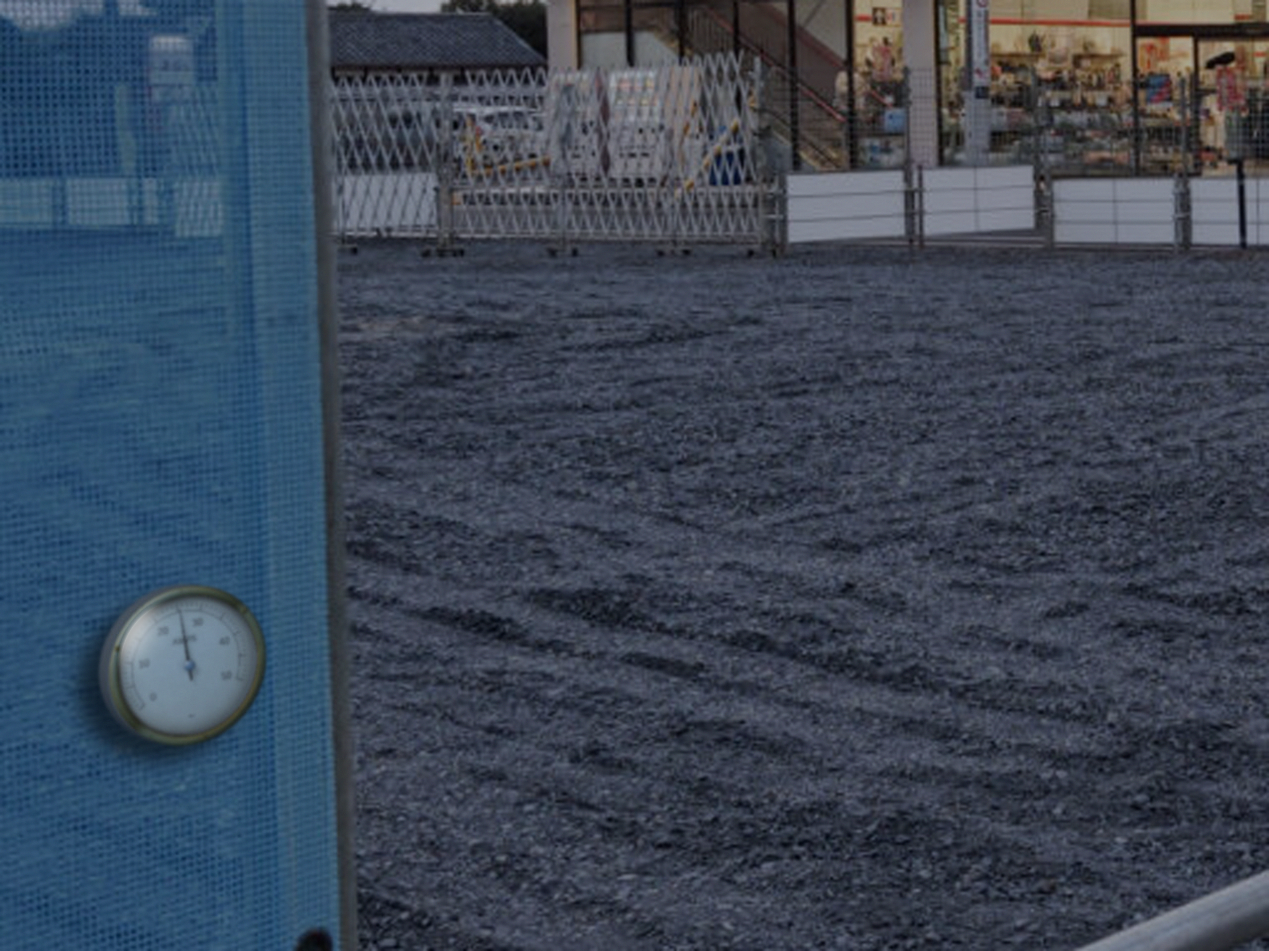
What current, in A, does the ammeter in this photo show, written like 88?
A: 25
